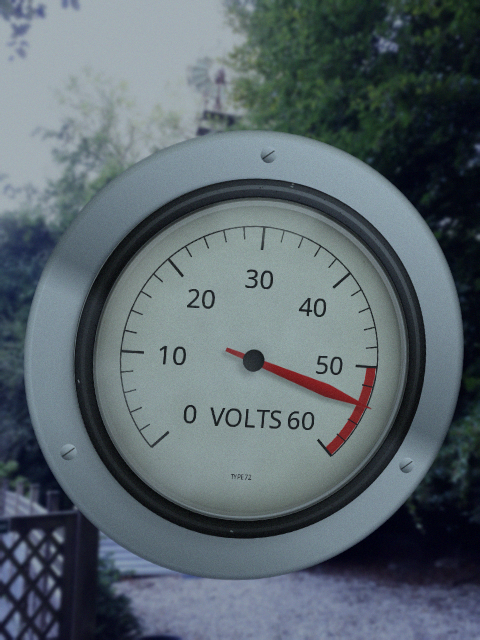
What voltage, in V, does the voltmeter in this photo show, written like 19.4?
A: 54
